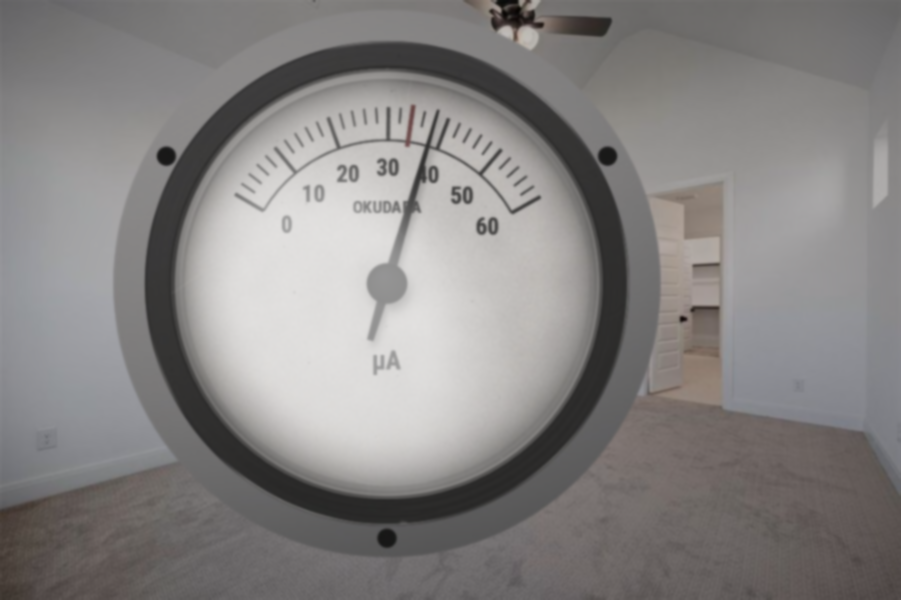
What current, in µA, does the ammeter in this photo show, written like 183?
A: 38
